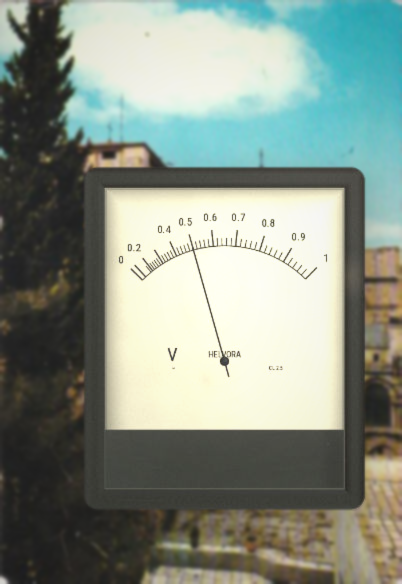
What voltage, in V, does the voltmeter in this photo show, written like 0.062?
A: 0.5
